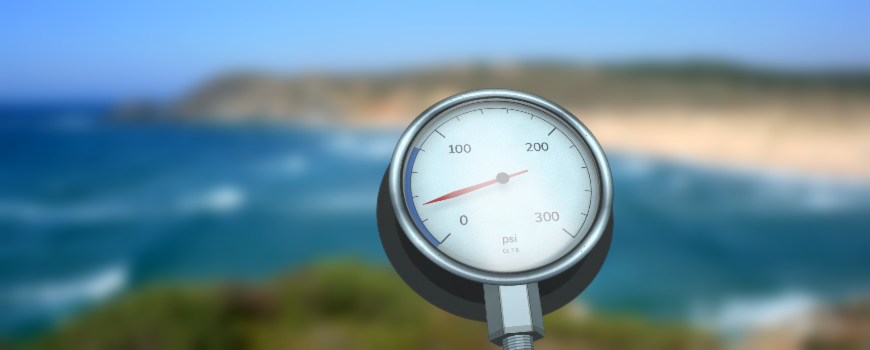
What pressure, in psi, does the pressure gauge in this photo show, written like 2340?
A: 30
